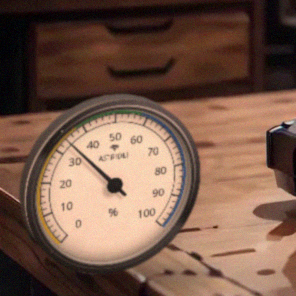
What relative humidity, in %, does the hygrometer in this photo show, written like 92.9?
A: 34
